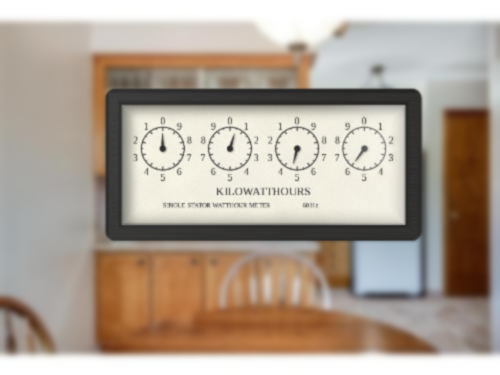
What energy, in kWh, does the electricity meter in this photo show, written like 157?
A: 46
